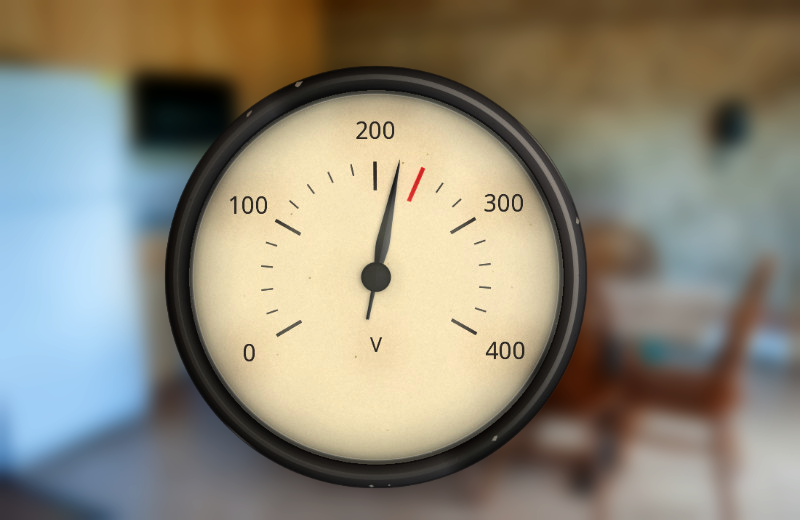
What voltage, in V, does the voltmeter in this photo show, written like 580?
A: 220
